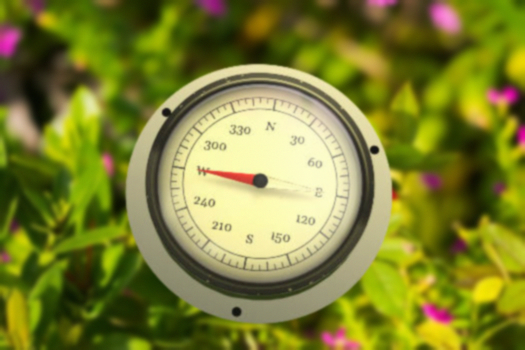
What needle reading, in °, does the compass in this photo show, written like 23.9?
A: 270
